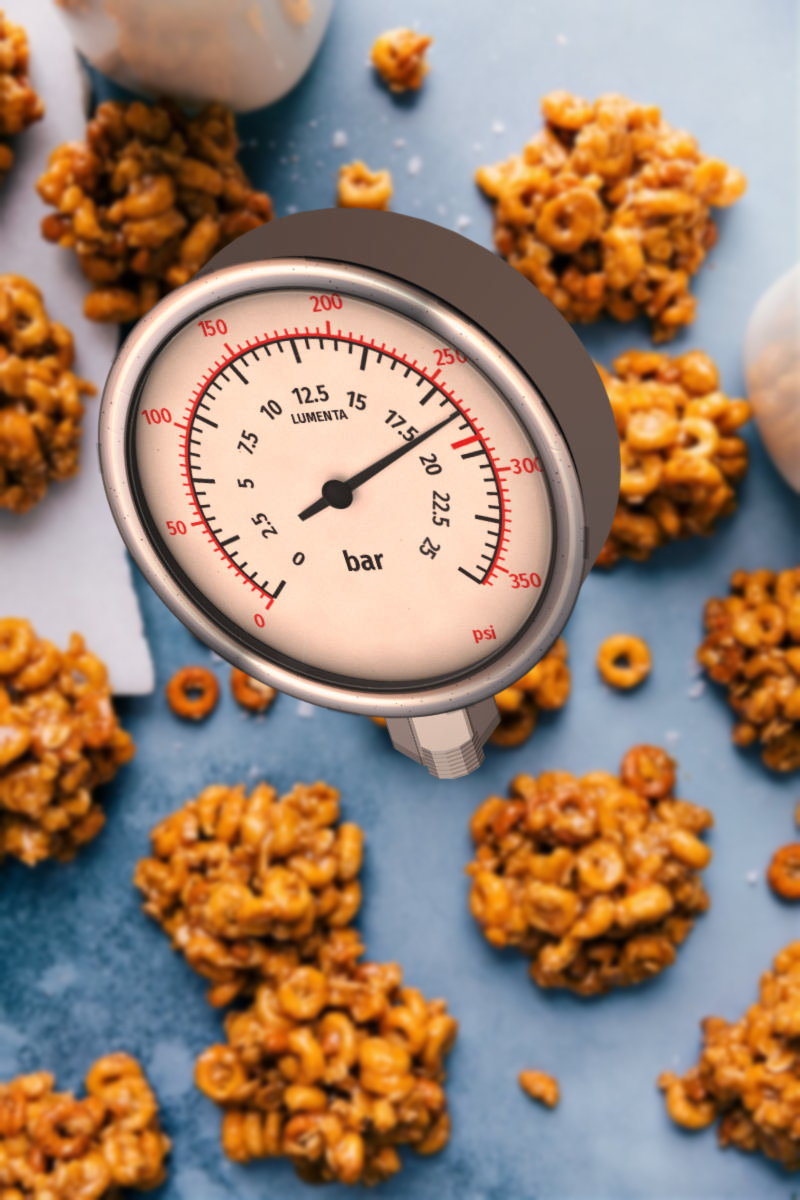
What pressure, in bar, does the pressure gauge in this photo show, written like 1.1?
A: 18.5
